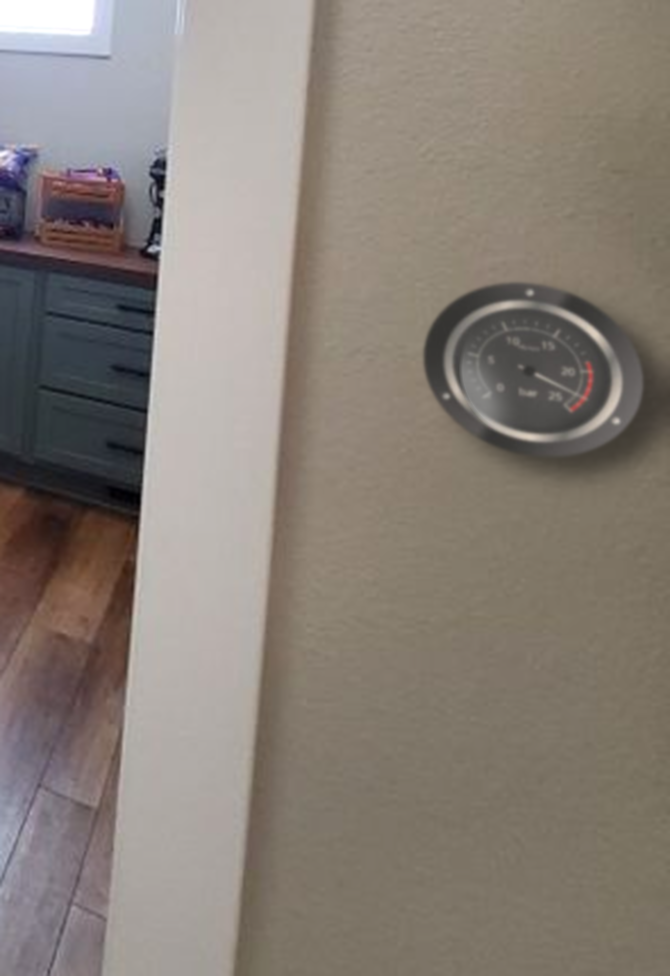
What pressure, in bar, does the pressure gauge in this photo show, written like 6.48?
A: 23
